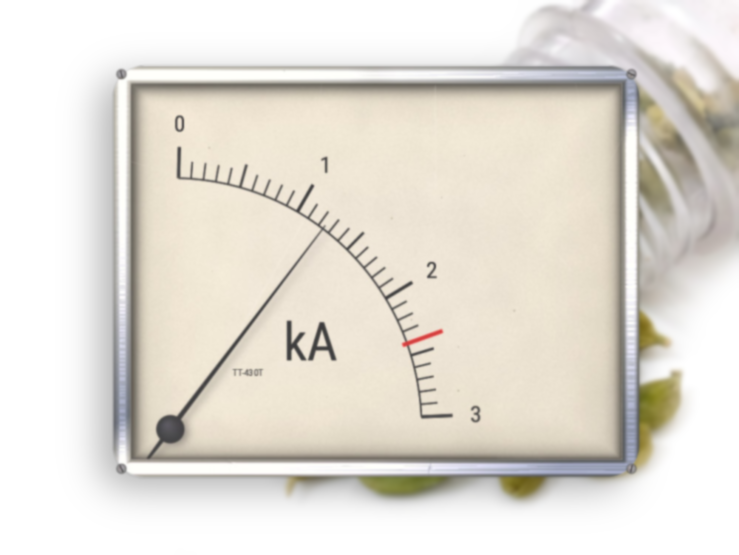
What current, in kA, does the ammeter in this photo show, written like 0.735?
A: 1.25
